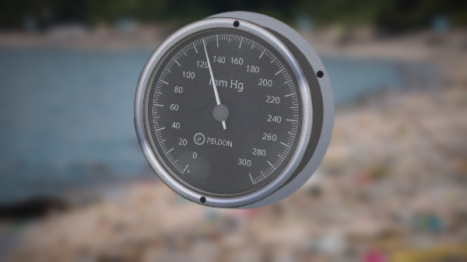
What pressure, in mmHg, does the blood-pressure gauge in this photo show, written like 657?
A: 130
